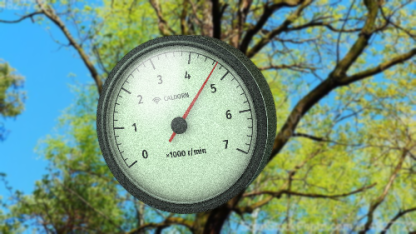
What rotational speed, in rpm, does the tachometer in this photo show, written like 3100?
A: 4700
